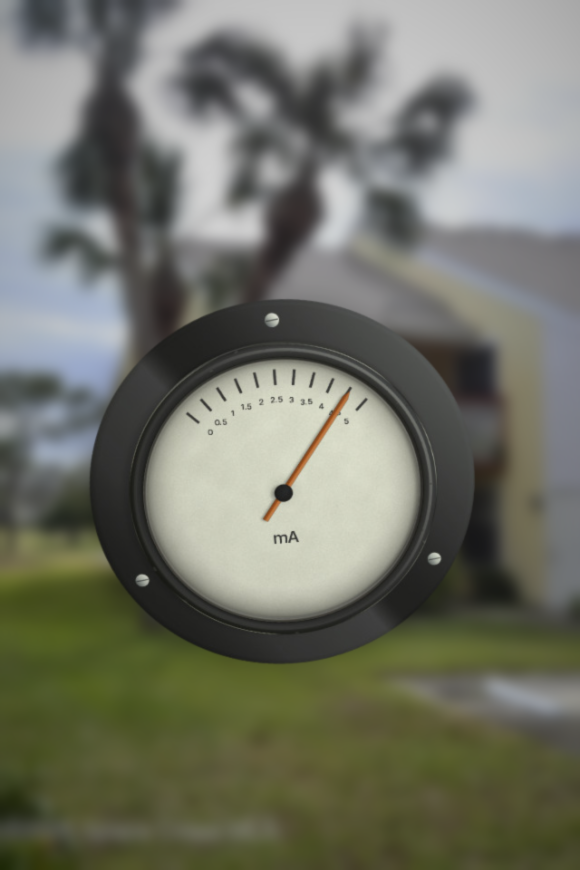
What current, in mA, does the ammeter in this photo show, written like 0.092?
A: 4.5
